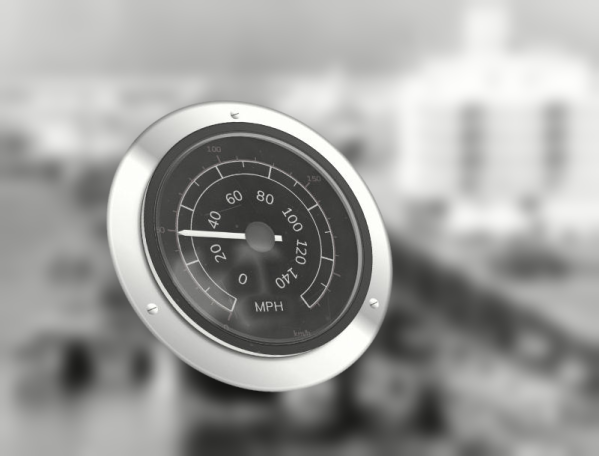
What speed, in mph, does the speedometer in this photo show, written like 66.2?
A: 30
